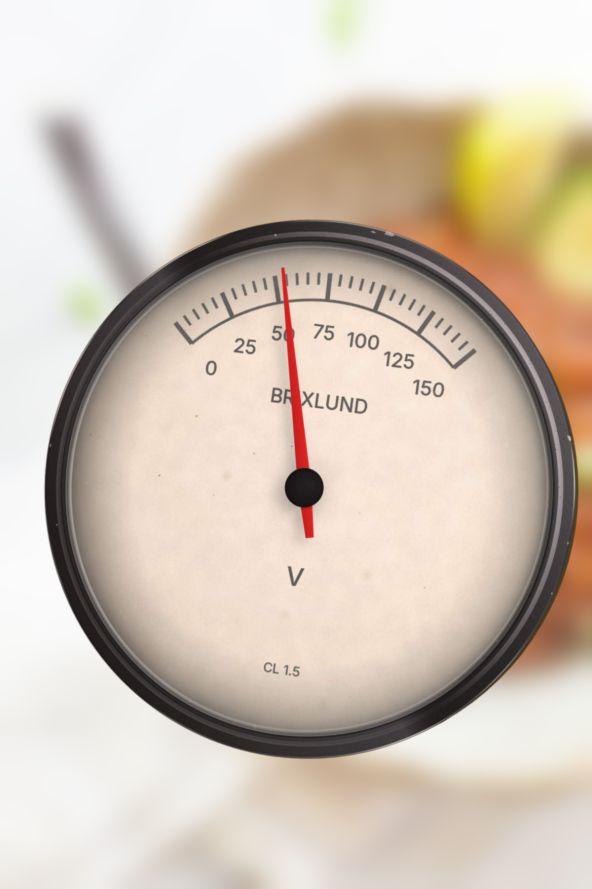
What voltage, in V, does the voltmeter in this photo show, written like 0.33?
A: 55
